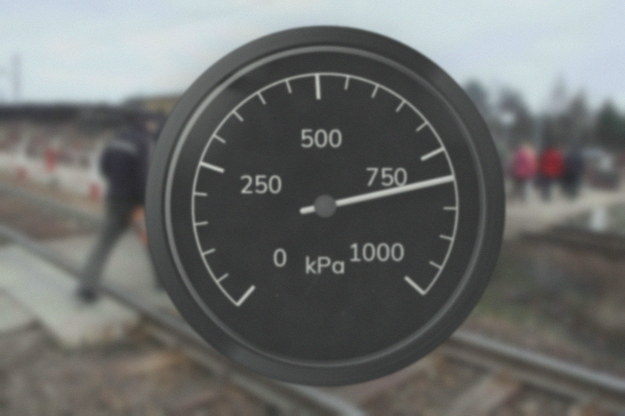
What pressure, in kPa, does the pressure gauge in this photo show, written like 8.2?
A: 800
